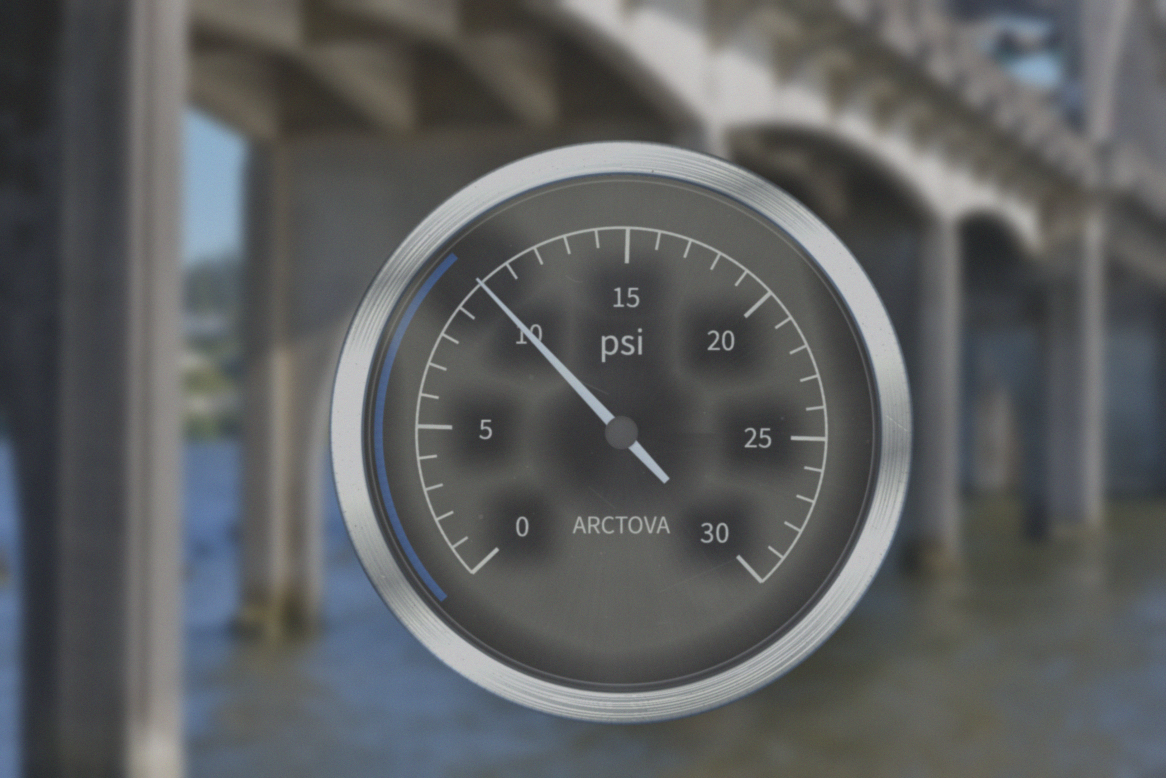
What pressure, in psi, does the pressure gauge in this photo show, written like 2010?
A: 10
